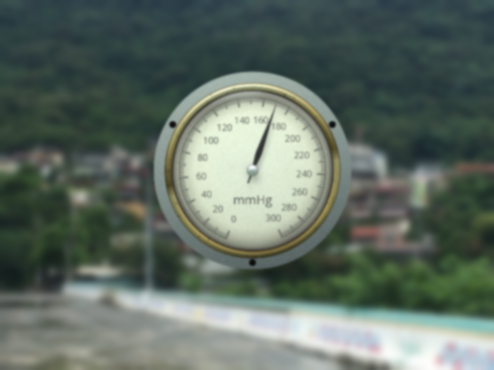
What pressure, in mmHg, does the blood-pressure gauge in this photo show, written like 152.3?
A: 170
